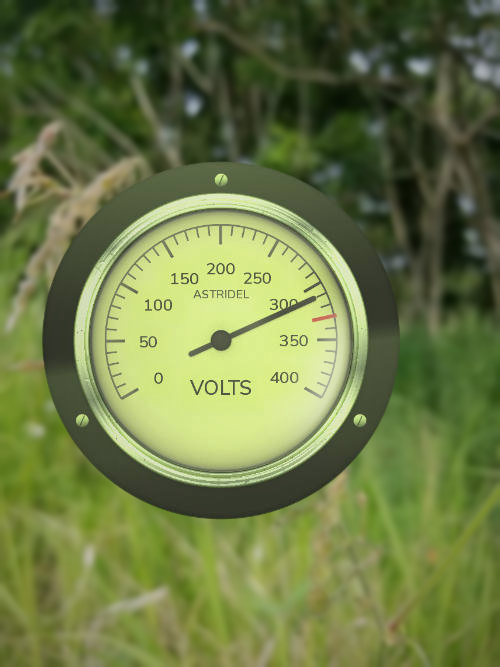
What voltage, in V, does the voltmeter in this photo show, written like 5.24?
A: 310
